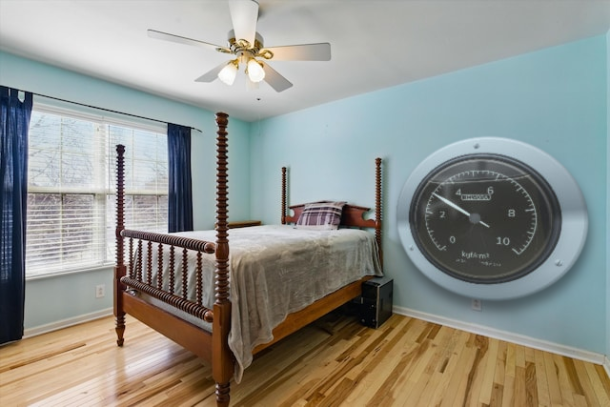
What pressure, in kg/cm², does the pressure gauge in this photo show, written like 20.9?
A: 3
